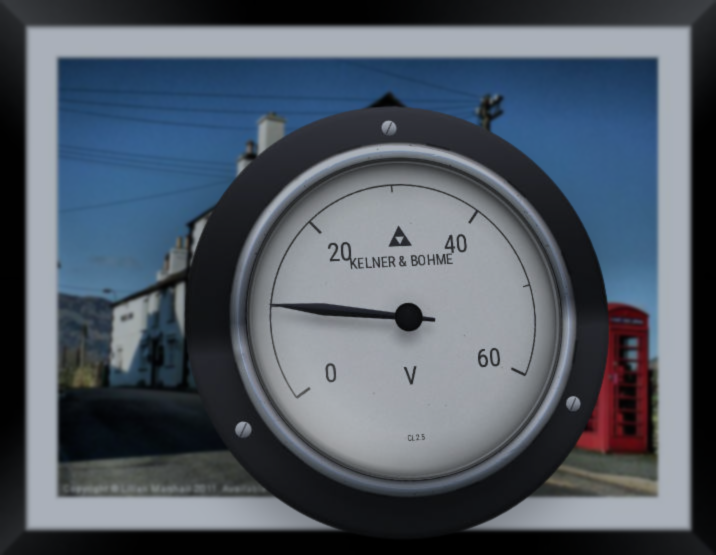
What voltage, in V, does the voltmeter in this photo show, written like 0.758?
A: 10
